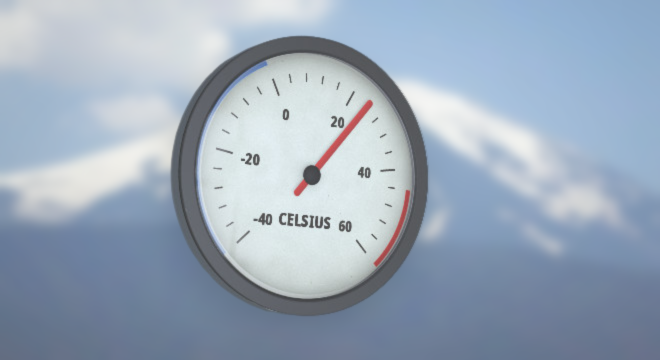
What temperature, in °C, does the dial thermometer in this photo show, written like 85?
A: 24
